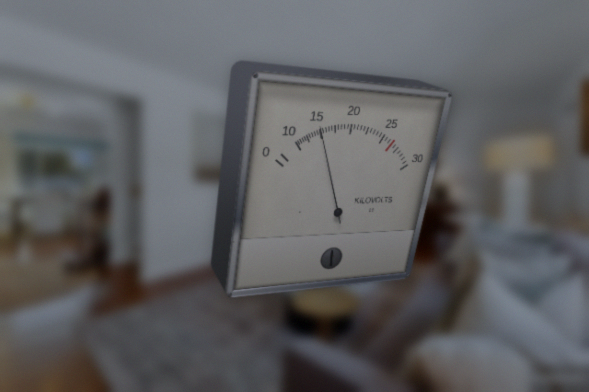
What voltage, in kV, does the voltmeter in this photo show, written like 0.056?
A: 15
